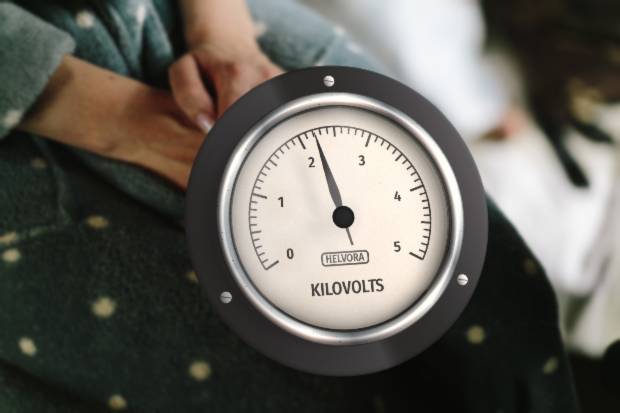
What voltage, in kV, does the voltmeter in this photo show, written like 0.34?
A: 2.2
